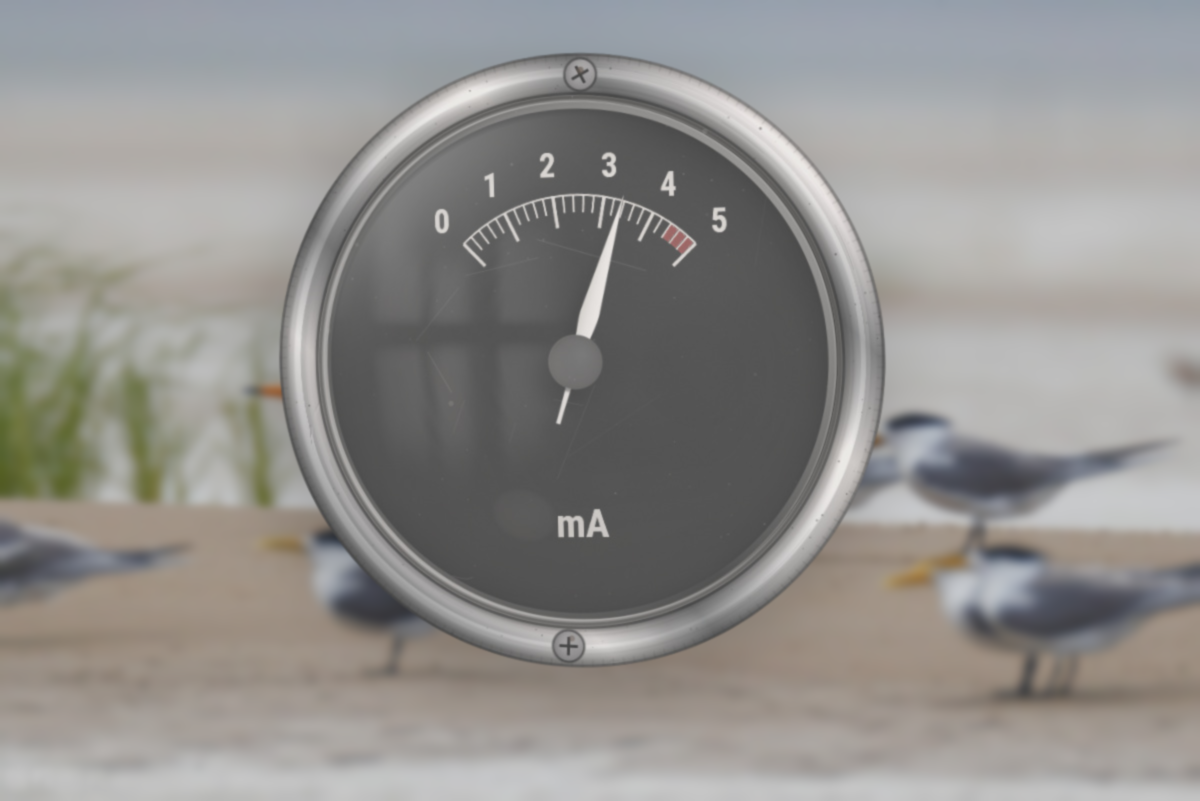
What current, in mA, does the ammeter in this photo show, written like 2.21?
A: 3.4
